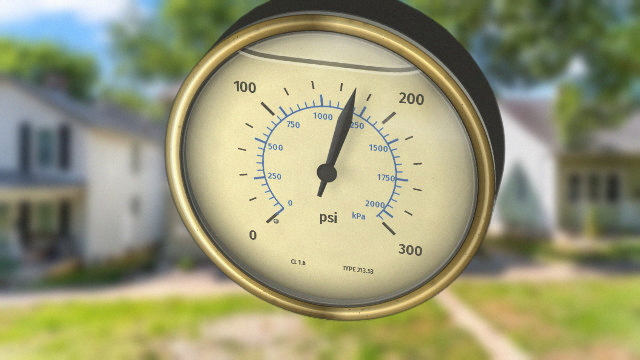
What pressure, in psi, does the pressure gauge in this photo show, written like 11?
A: 170
